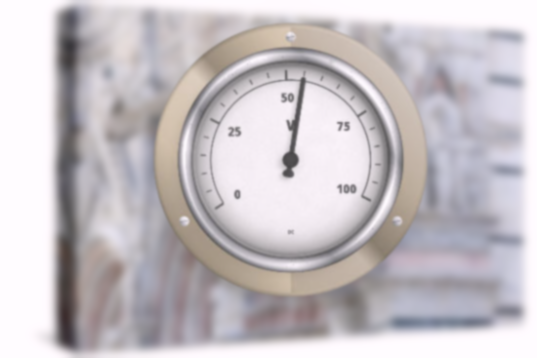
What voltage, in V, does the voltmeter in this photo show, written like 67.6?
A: 55
